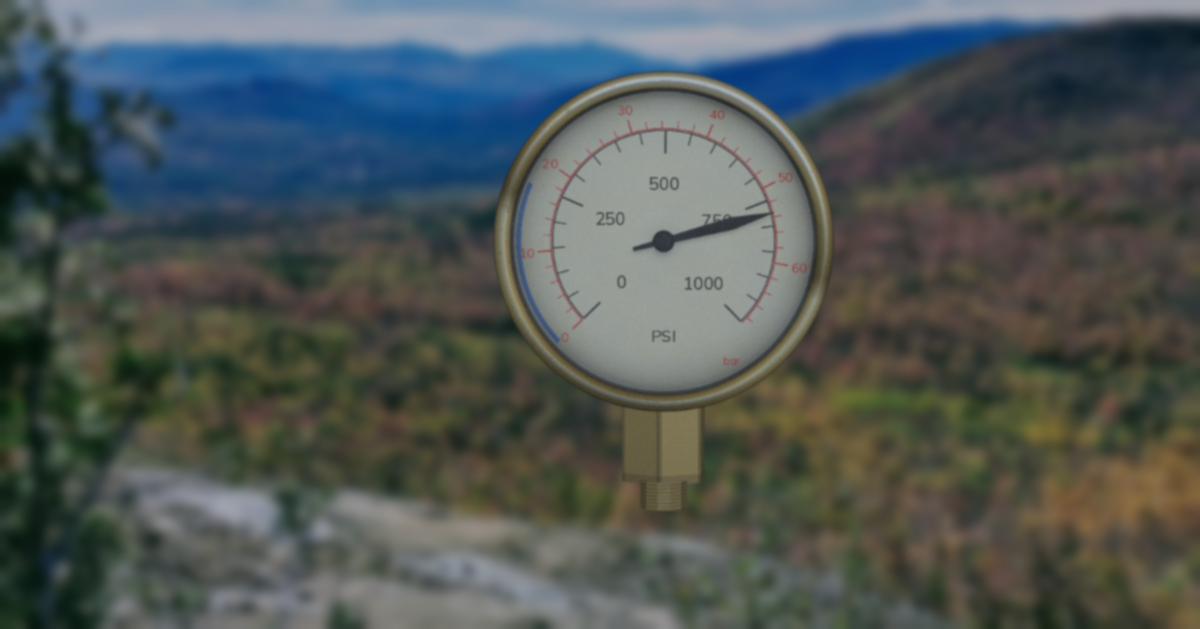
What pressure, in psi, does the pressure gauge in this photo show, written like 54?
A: 775
